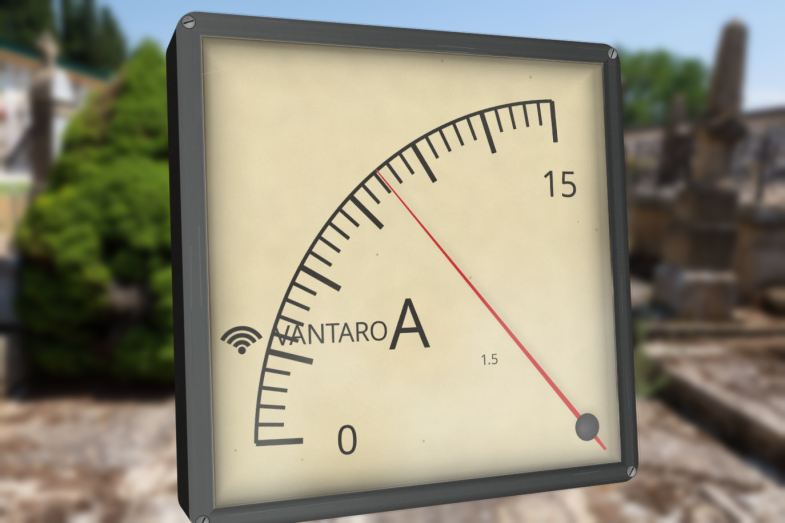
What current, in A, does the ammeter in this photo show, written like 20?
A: 8.5
